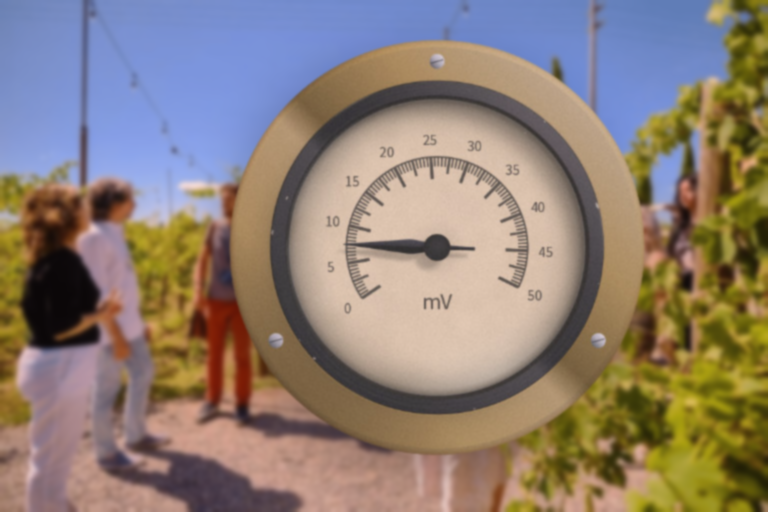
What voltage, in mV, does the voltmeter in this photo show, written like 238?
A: 7.5
